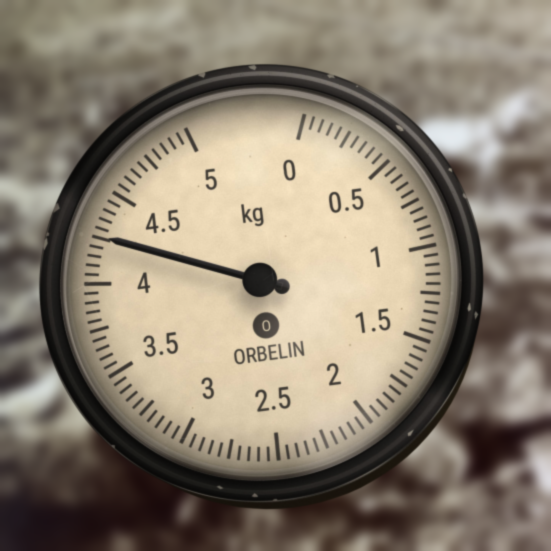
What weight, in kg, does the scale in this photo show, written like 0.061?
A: 4.25
